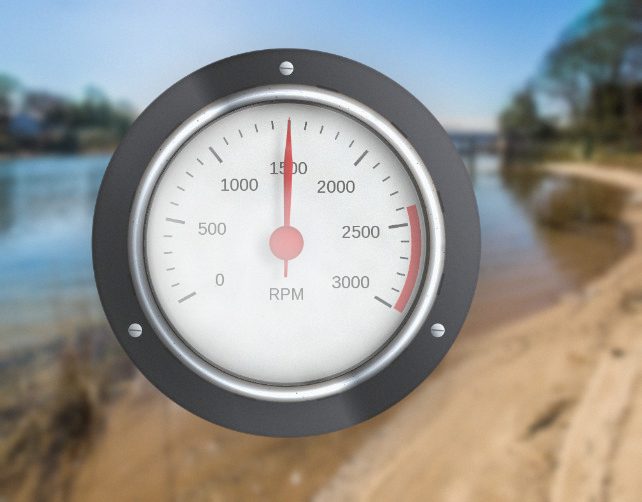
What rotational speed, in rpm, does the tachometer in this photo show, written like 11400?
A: 1500
